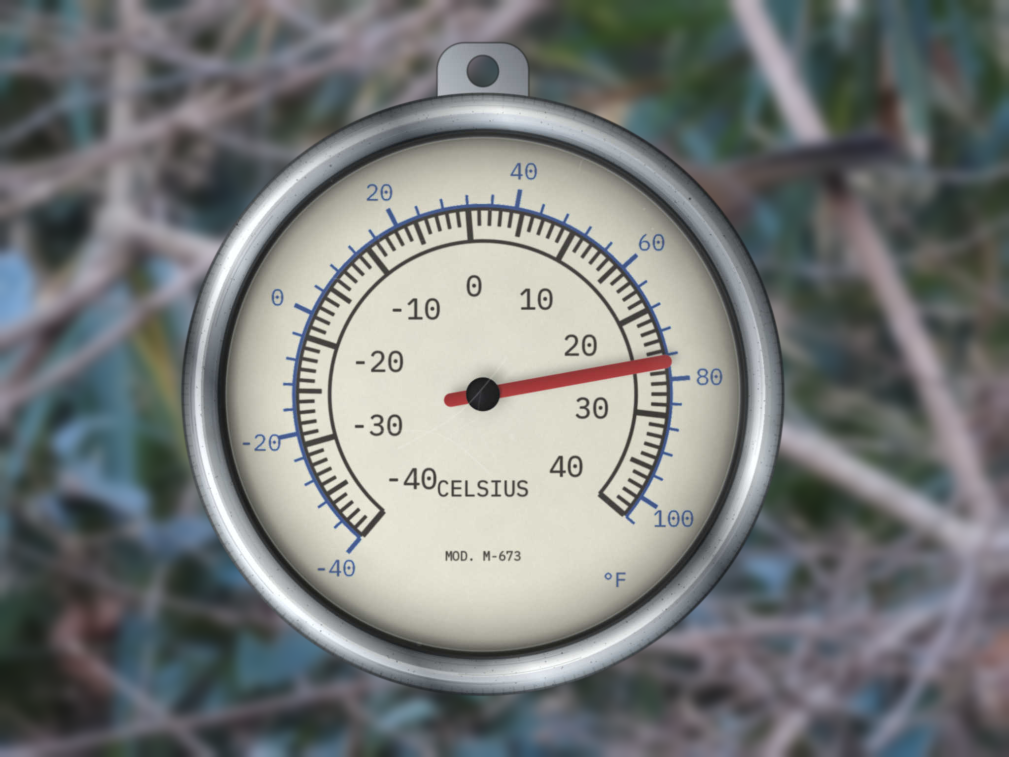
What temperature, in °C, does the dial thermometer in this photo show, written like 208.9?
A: 25
